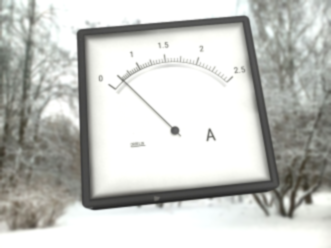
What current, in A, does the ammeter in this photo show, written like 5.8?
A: 0.5
